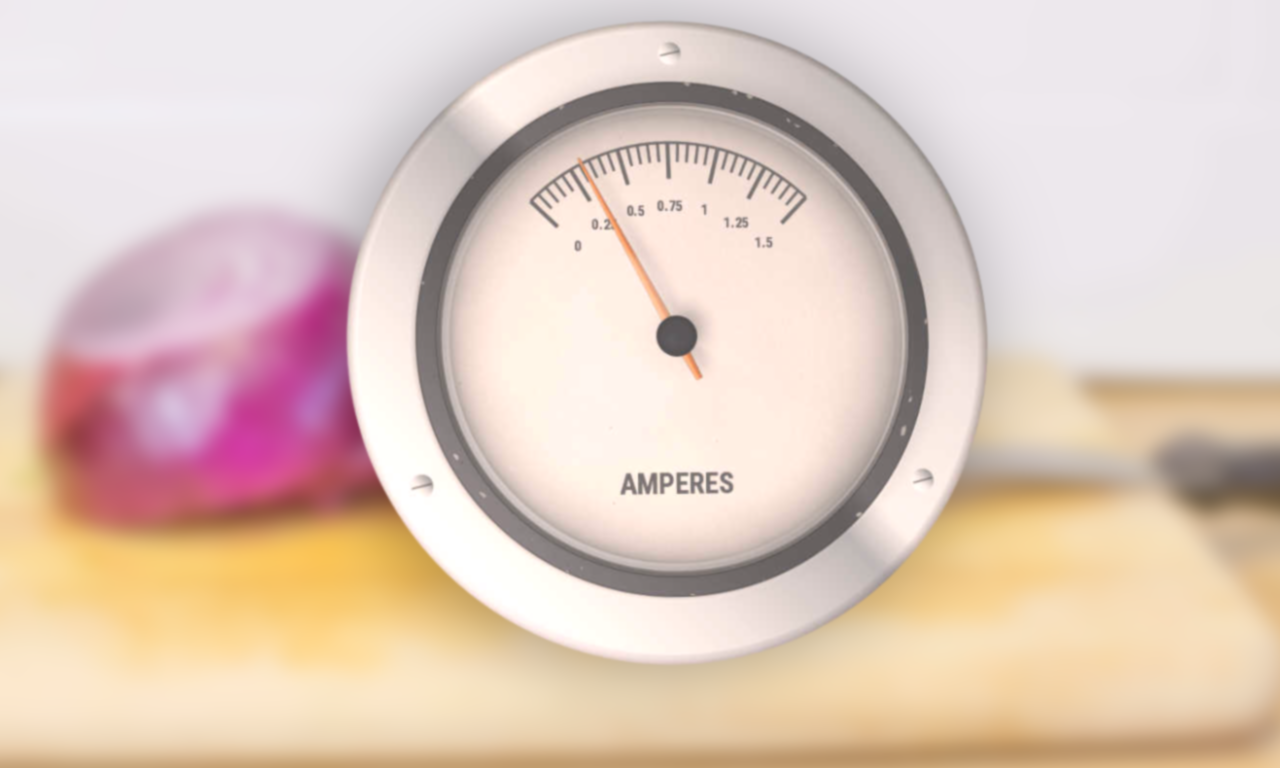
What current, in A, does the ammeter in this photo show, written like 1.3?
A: 0.3
